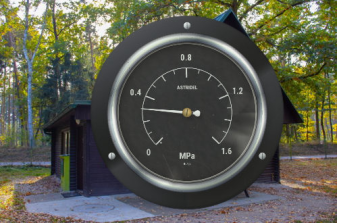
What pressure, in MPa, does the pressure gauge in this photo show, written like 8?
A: 0.3
